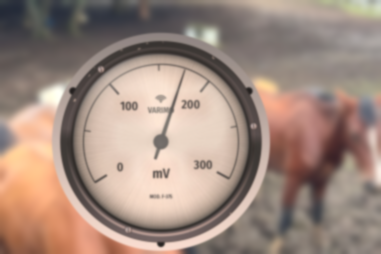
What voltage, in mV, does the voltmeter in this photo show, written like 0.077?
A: 175
